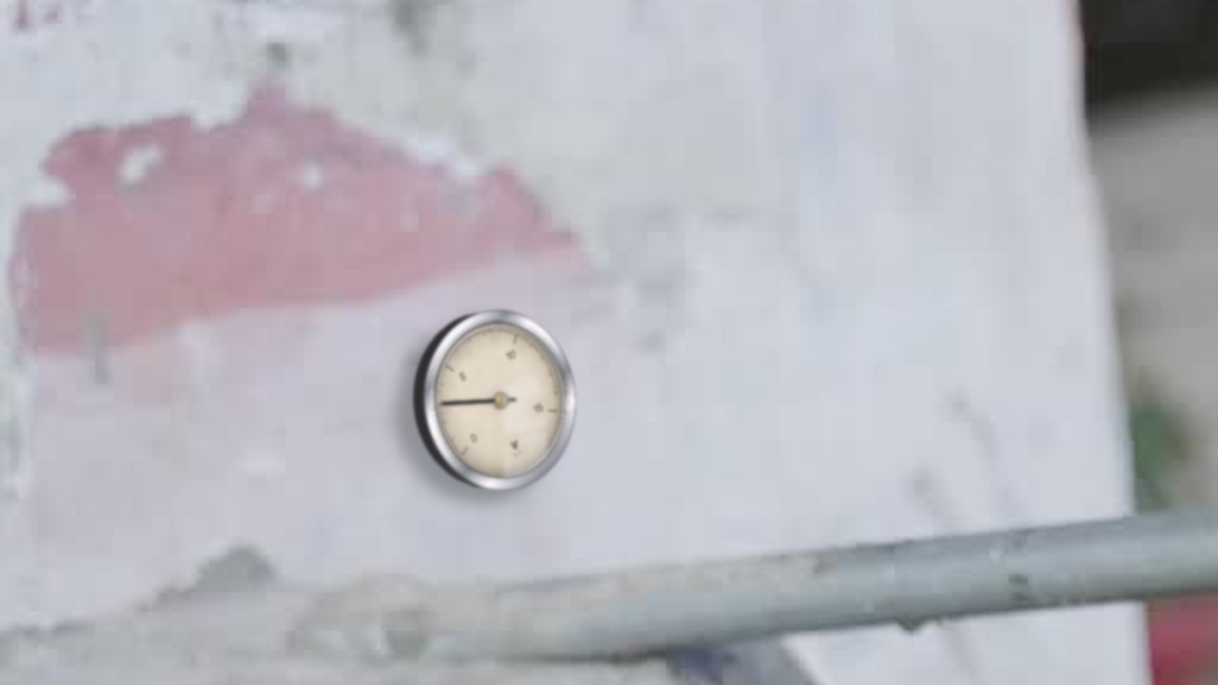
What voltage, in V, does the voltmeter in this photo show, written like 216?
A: 3
